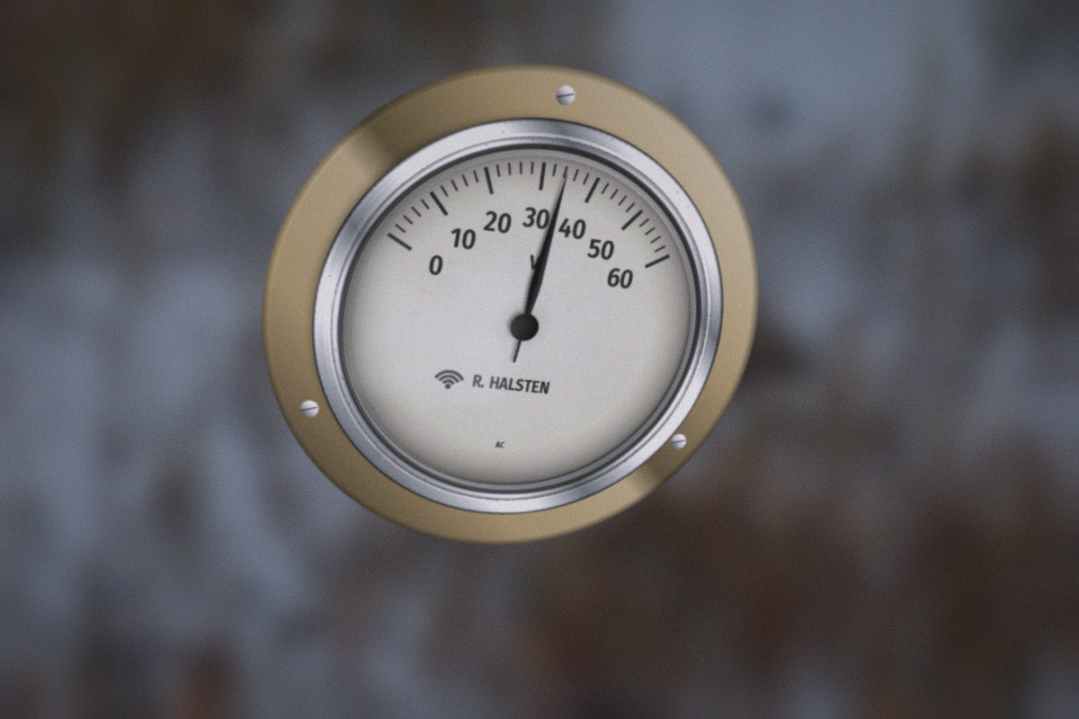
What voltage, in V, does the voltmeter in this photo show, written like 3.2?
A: 34
